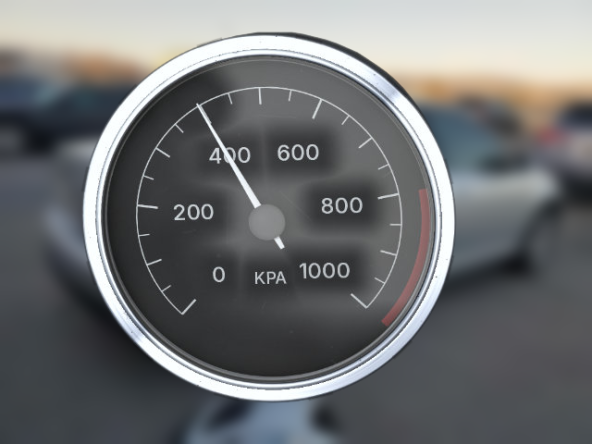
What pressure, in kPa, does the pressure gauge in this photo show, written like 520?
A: 400
